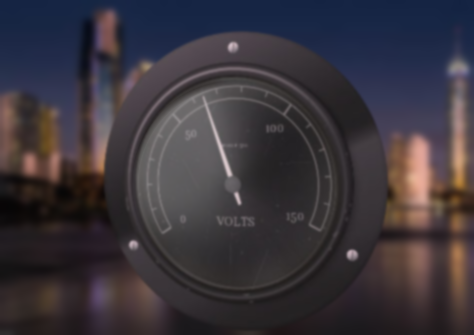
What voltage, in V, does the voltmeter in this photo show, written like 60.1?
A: 65
